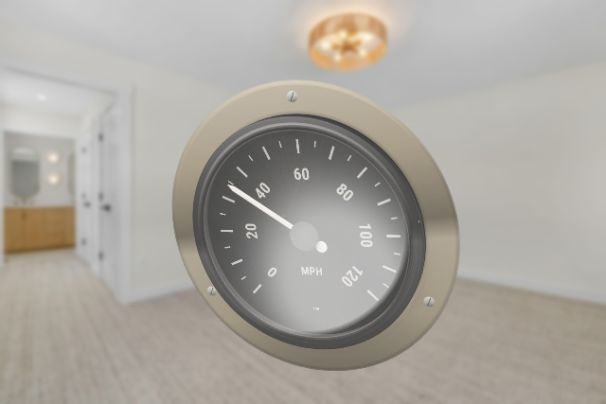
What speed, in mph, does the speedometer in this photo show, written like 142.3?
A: 35
